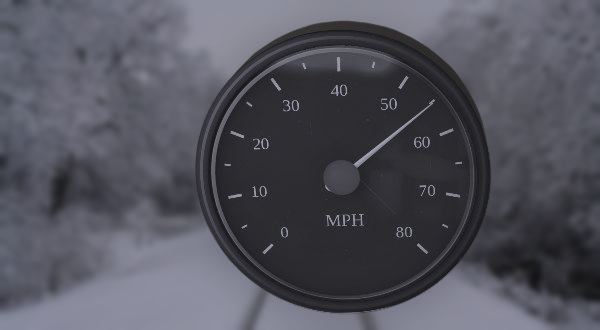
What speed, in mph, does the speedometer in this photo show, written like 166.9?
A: 55
